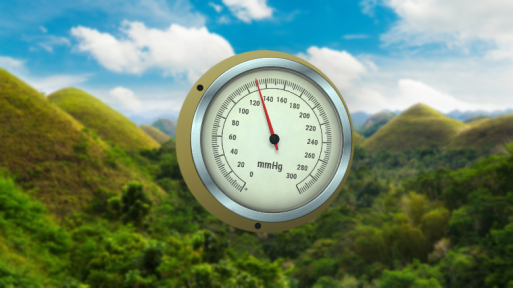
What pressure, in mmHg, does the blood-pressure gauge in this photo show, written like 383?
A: 130
